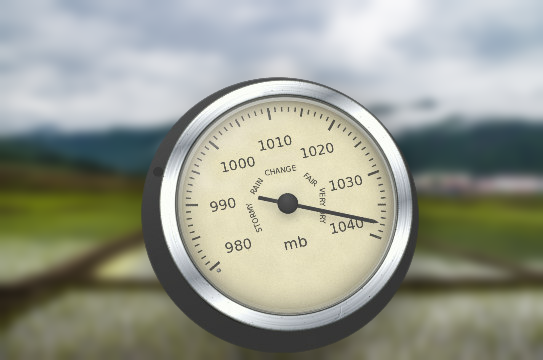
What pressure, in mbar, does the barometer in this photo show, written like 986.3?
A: 1038
